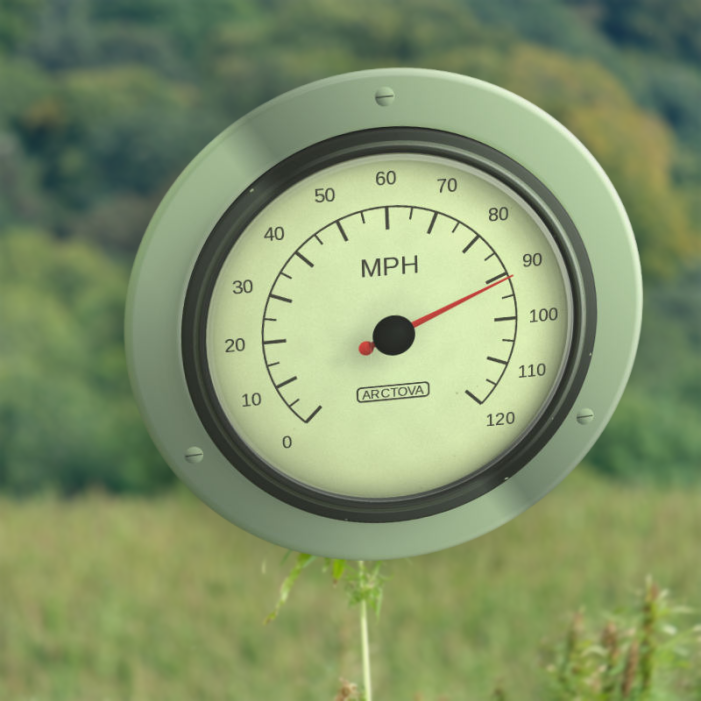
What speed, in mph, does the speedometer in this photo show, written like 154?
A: 90
